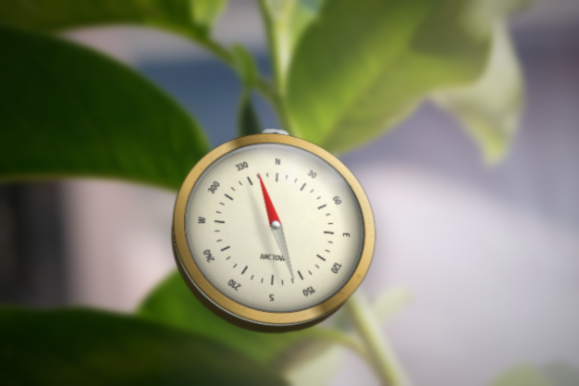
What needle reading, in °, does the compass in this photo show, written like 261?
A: 340
